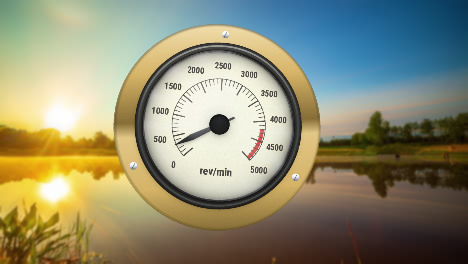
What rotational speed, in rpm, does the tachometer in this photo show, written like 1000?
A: 300
